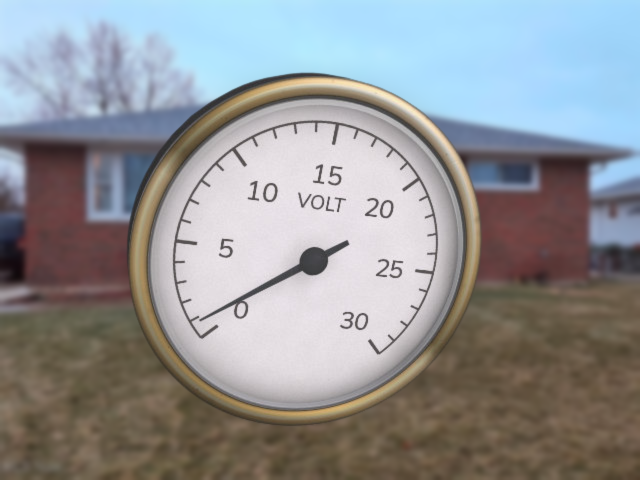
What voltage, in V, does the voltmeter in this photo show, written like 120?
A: 1
